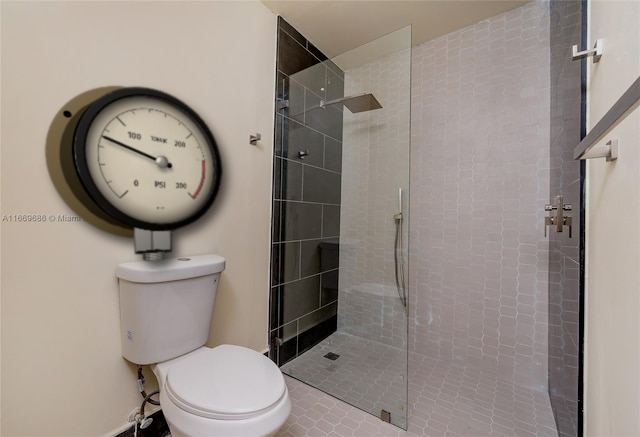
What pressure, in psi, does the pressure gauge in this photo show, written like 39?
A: 70
